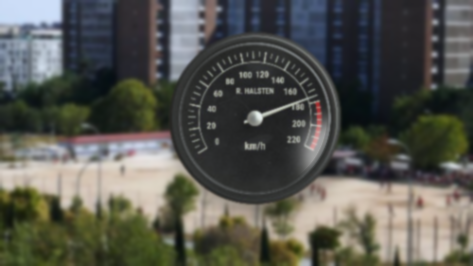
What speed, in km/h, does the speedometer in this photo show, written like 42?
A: 175
